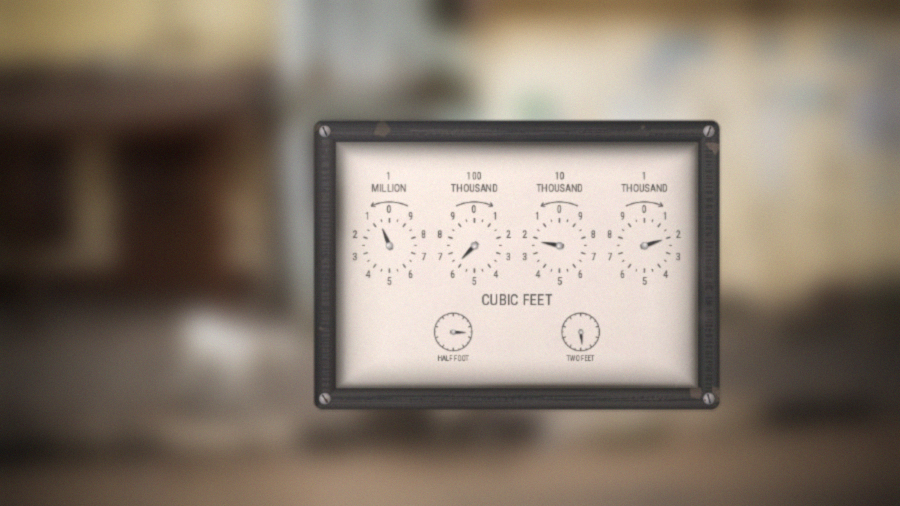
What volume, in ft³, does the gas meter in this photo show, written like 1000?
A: 62200
